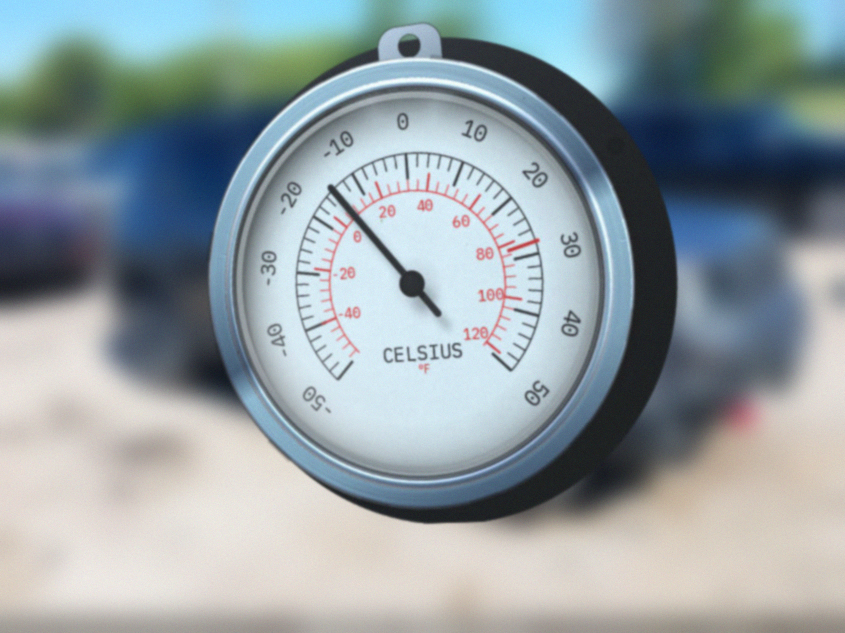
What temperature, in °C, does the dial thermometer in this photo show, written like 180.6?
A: -14
